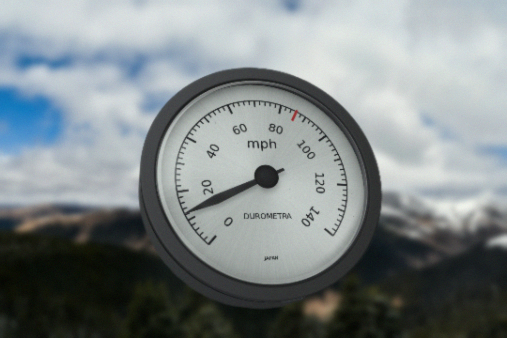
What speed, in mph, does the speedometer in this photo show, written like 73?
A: 12
